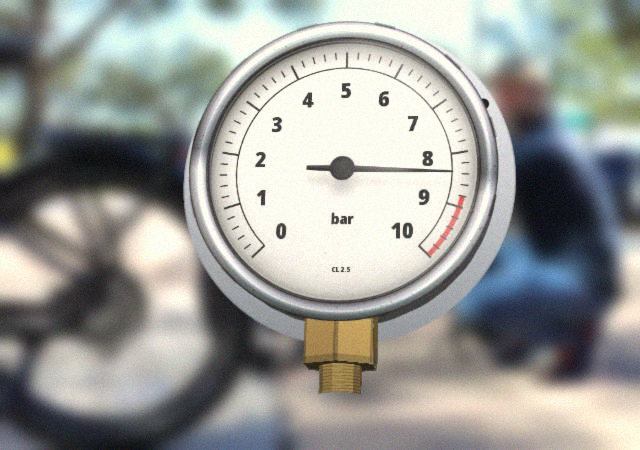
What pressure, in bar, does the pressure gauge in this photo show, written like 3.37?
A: 8.4
